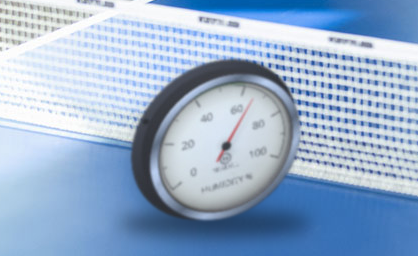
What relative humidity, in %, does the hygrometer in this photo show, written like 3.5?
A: 65
